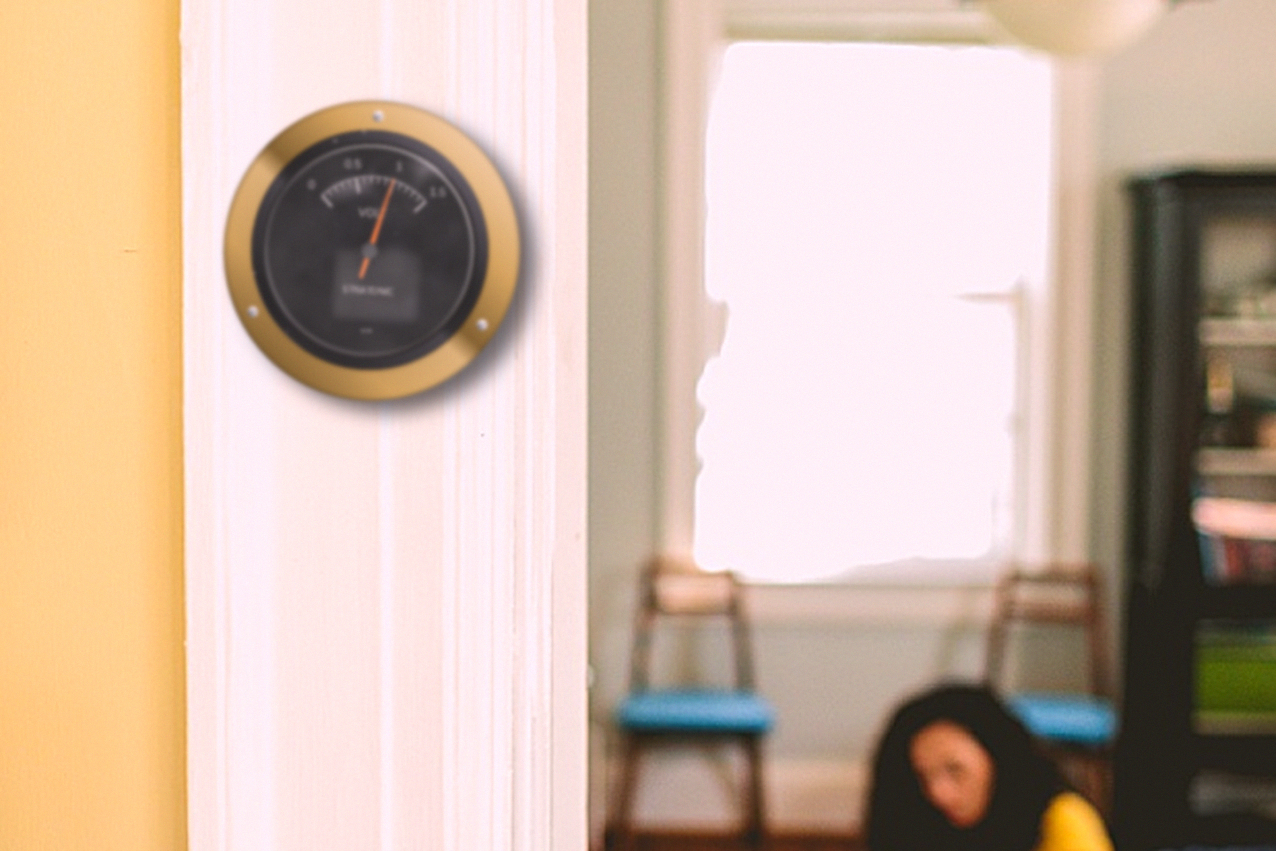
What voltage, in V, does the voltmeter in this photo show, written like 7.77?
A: 1
